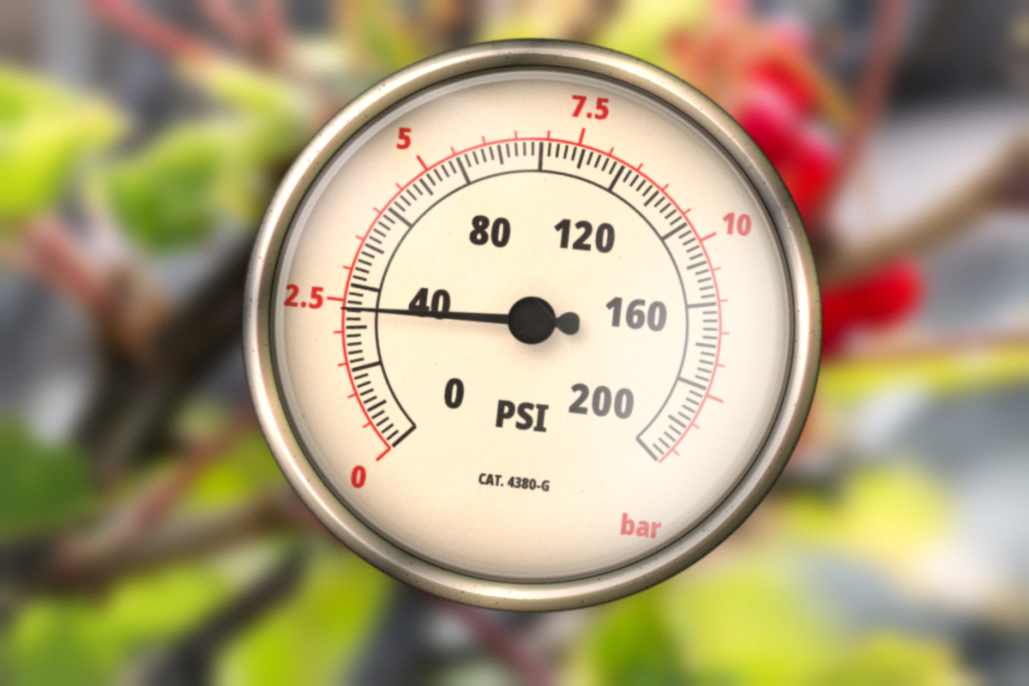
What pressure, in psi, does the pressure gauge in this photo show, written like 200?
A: 34
